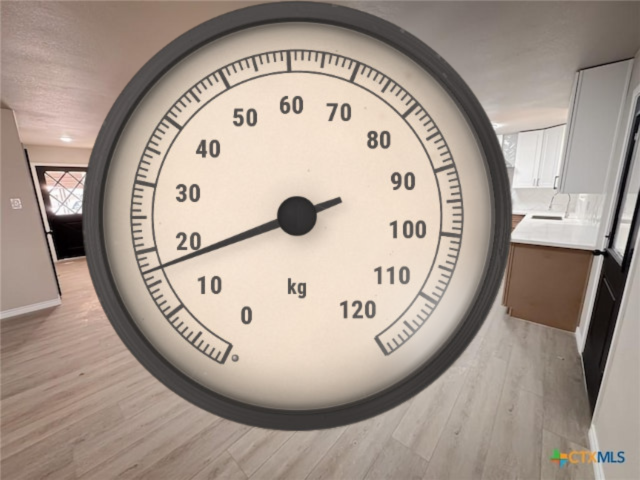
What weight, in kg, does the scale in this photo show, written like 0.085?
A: 17
